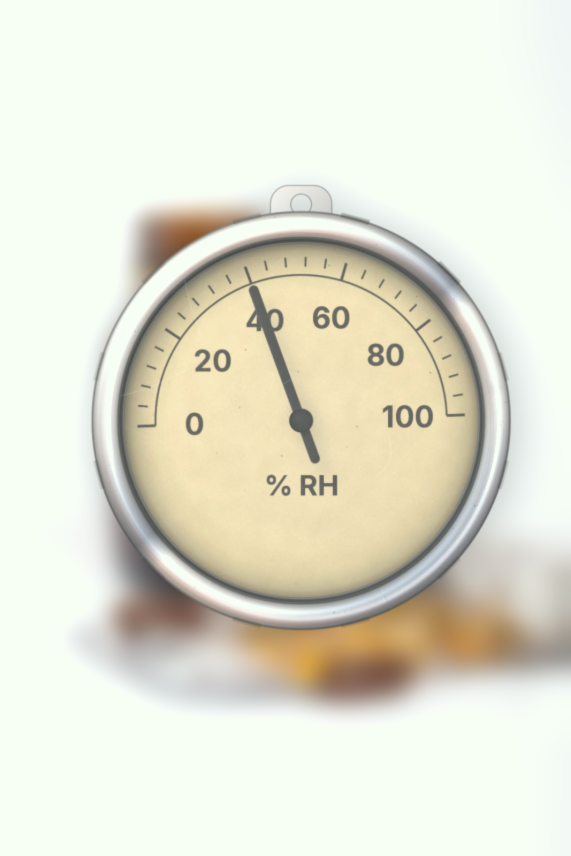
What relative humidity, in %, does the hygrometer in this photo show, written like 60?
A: 40
